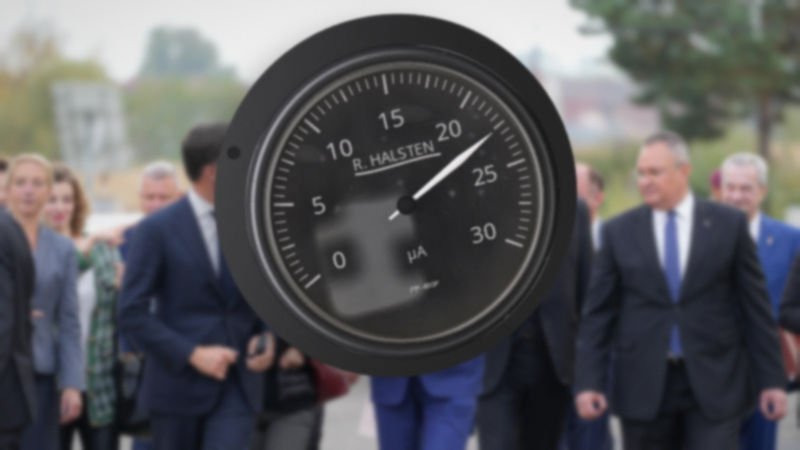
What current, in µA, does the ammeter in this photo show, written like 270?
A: 22.5
